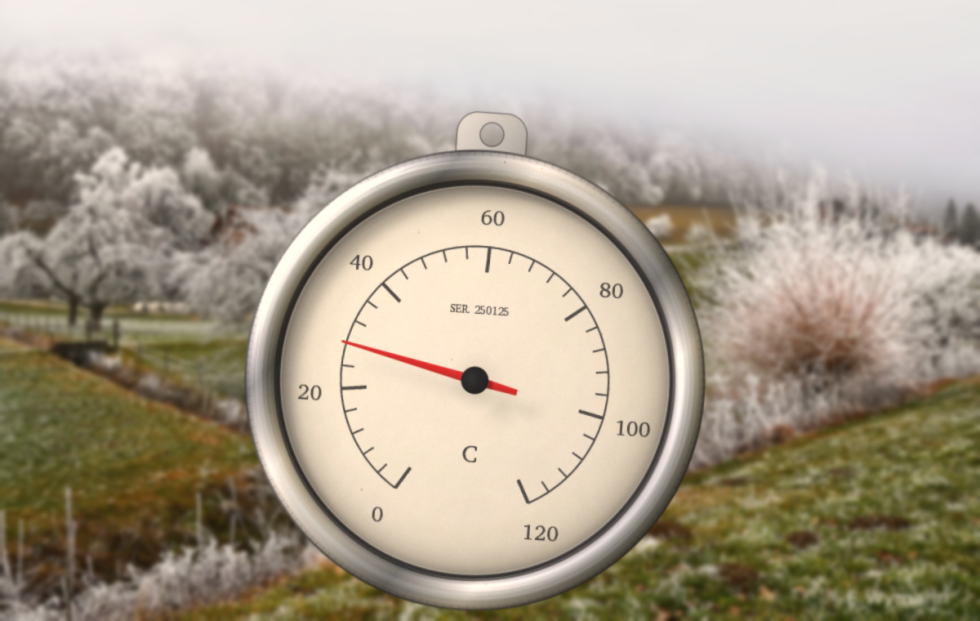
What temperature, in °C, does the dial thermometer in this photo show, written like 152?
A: 28
